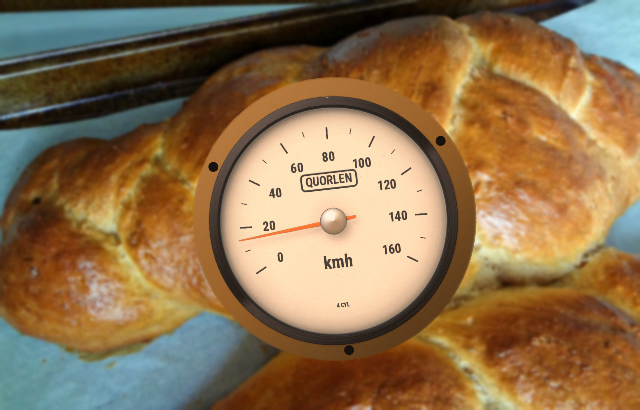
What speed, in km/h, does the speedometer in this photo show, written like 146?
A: 15
